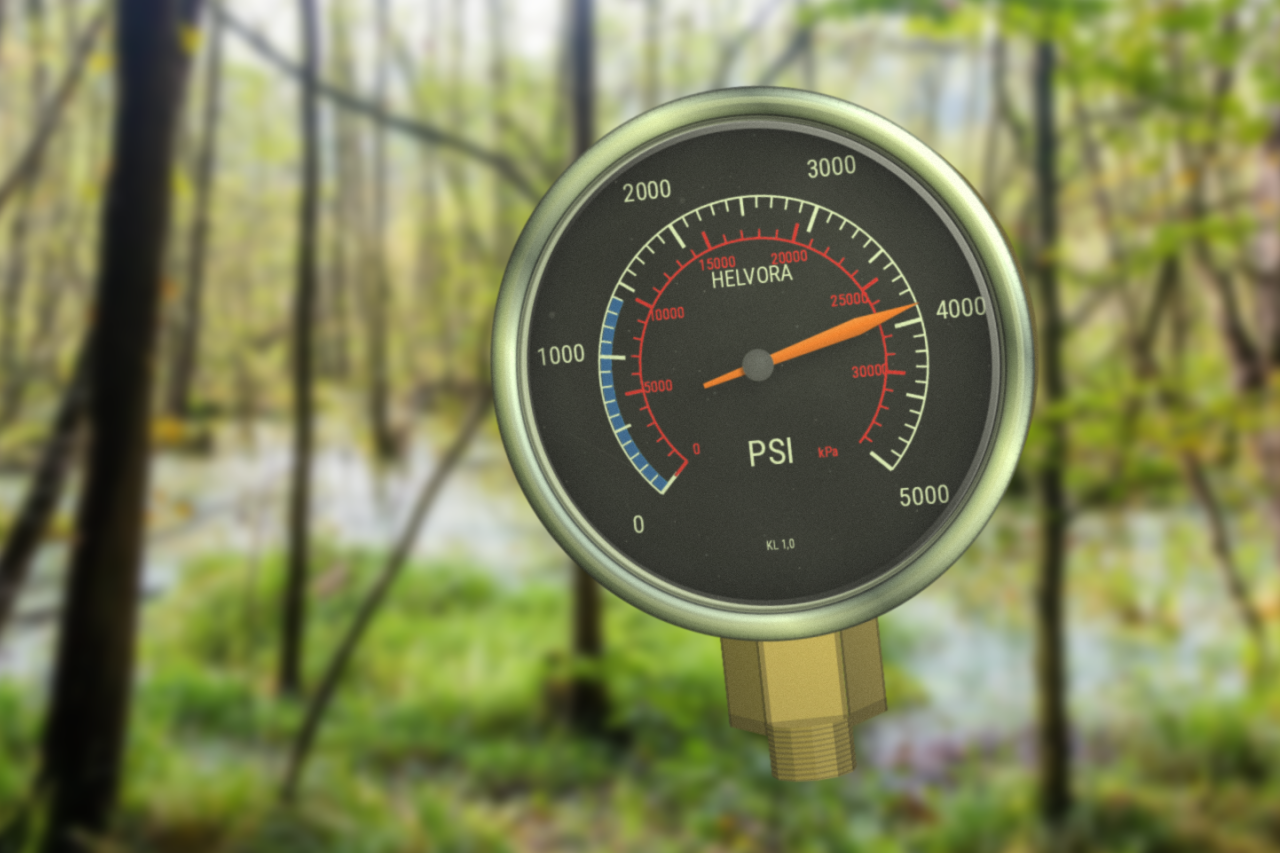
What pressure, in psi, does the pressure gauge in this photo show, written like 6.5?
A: 3900
